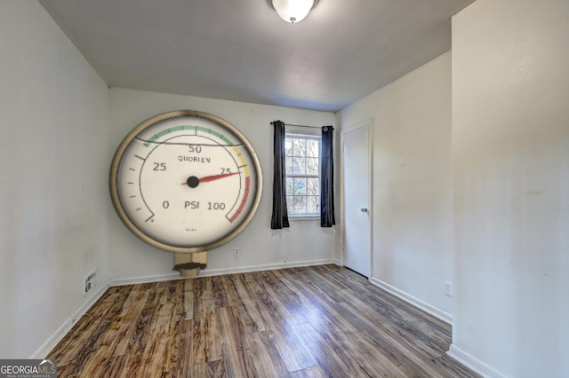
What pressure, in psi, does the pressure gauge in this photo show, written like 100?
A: 77.5
